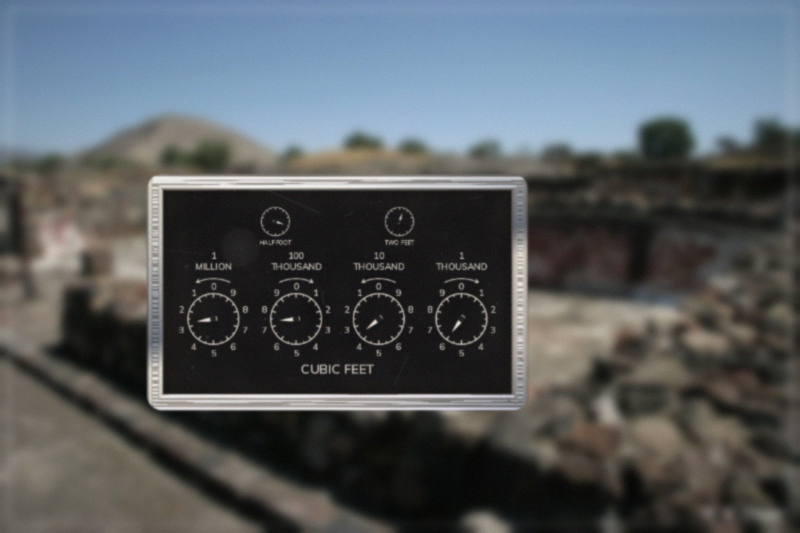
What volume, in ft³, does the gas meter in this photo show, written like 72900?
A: 273600
